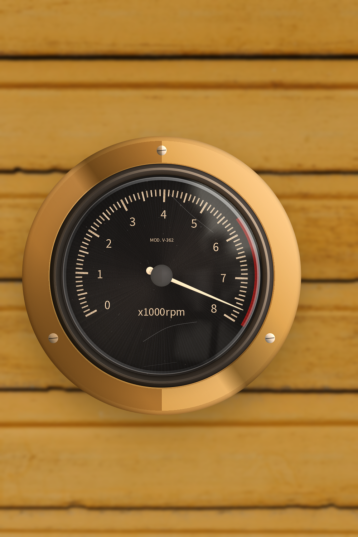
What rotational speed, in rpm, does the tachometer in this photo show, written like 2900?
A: 7700
